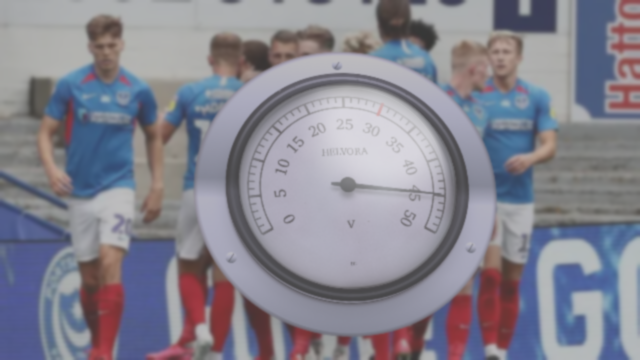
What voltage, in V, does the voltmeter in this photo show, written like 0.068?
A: 45
